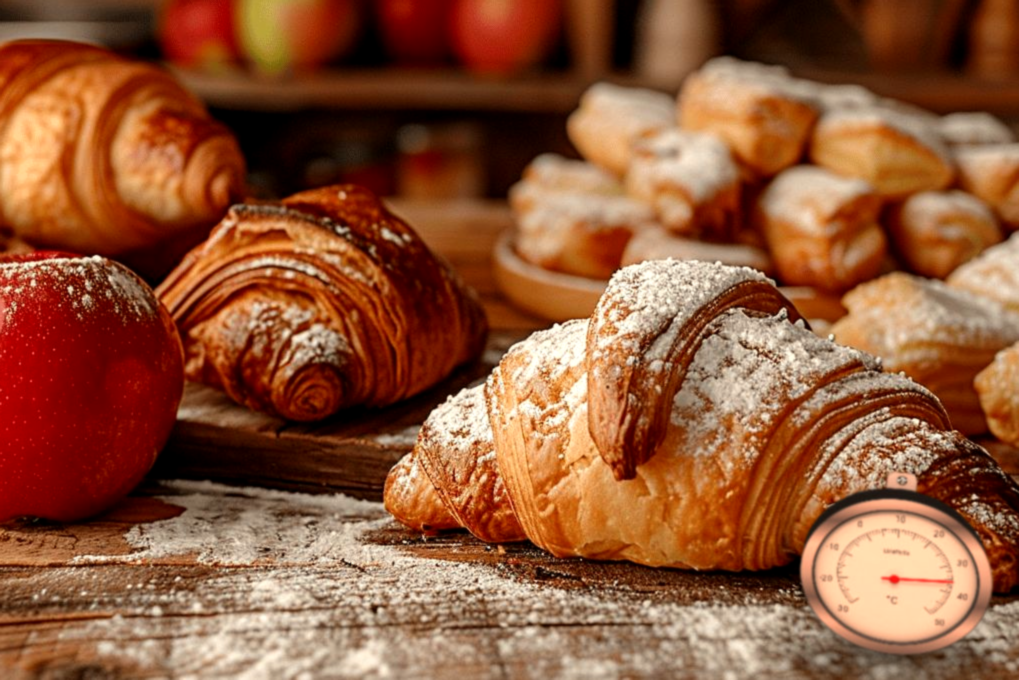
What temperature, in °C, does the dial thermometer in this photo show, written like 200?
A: 35
